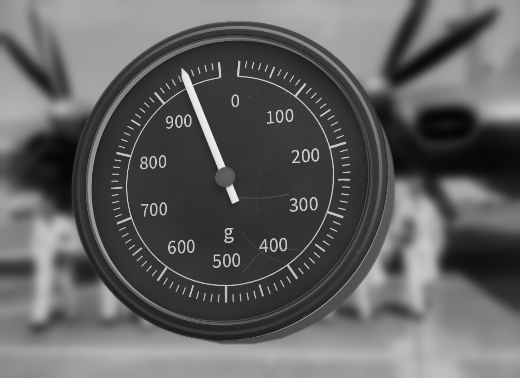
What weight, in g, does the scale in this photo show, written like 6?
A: 950
